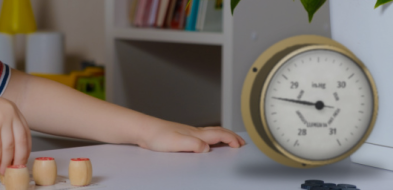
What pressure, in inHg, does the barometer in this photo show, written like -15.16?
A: 28.7
